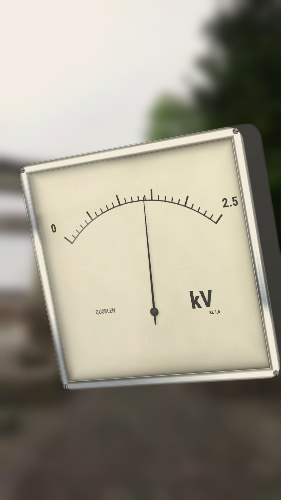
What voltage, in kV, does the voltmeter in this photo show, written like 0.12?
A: 1.4
